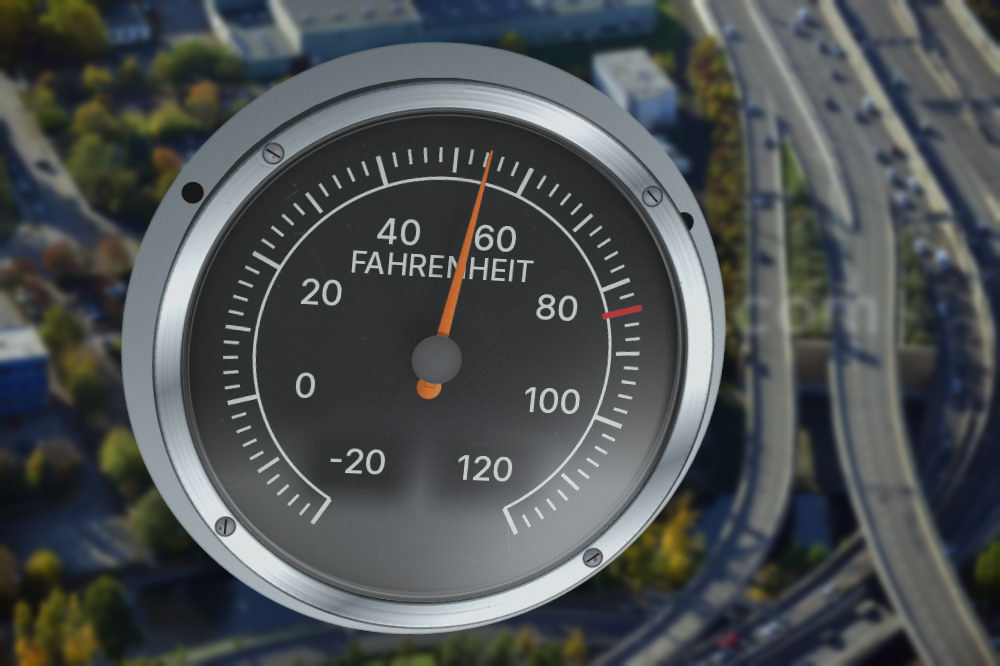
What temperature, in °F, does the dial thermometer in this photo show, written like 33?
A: 54
